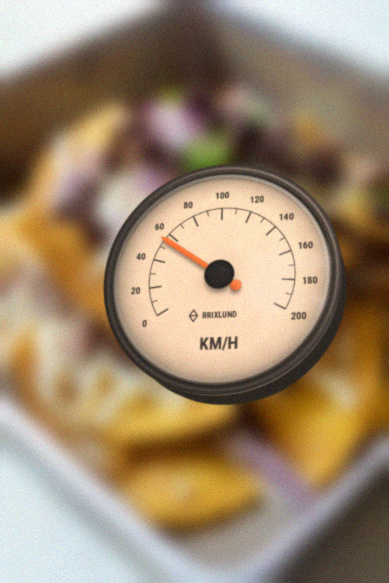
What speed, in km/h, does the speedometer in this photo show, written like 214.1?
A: 55
